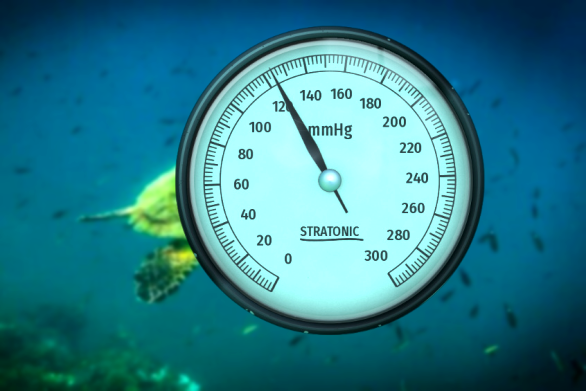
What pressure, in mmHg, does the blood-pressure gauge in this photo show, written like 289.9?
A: 124
